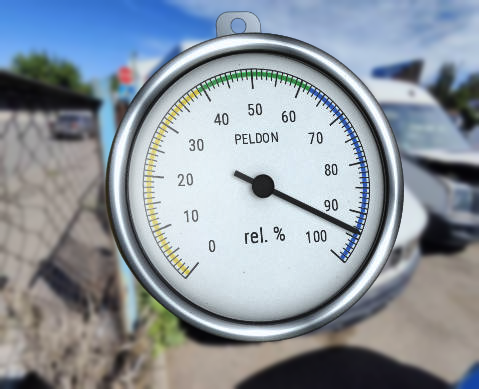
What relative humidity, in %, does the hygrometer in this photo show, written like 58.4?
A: 94
